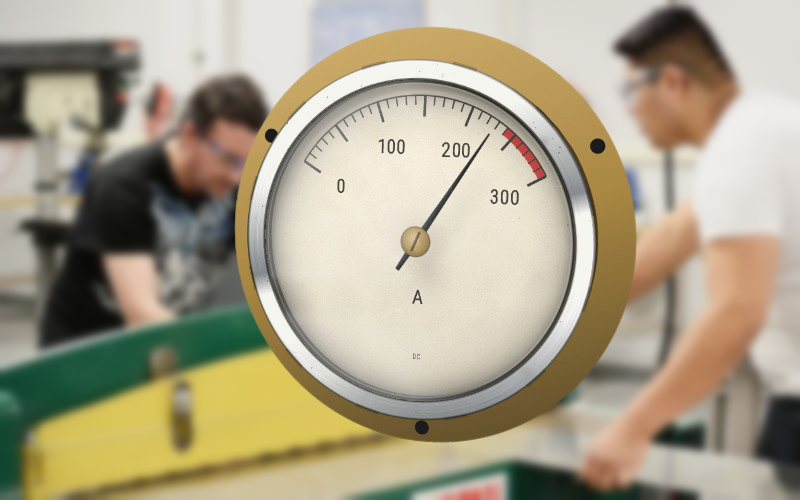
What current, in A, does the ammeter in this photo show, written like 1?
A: 230
